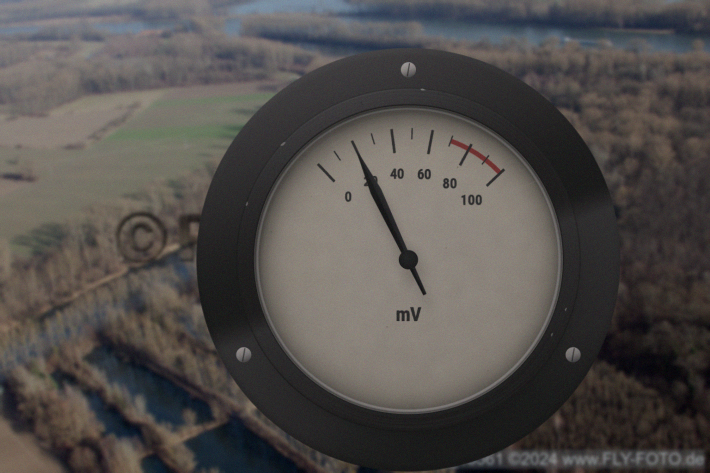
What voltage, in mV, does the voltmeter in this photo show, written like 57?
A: 20
